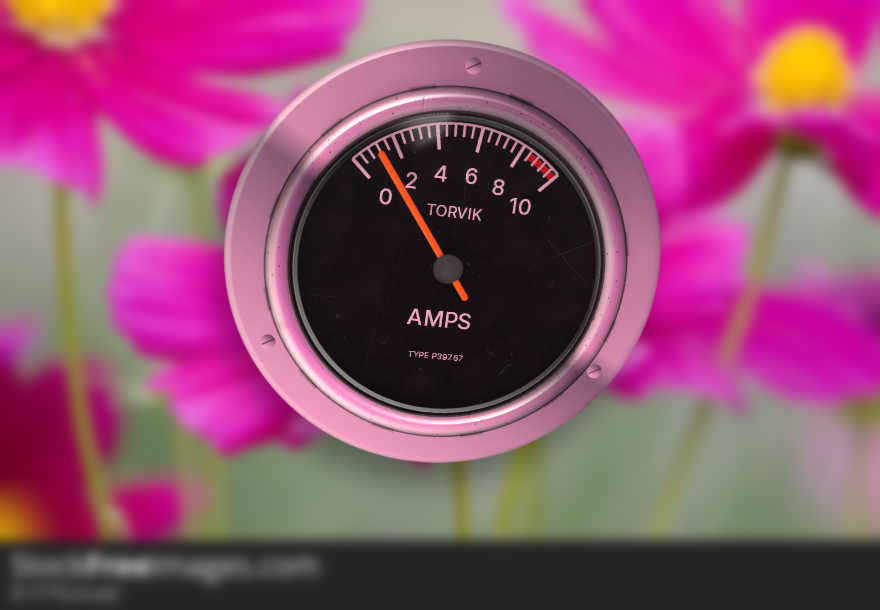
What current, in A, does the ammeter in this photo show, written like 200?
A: 1.2
